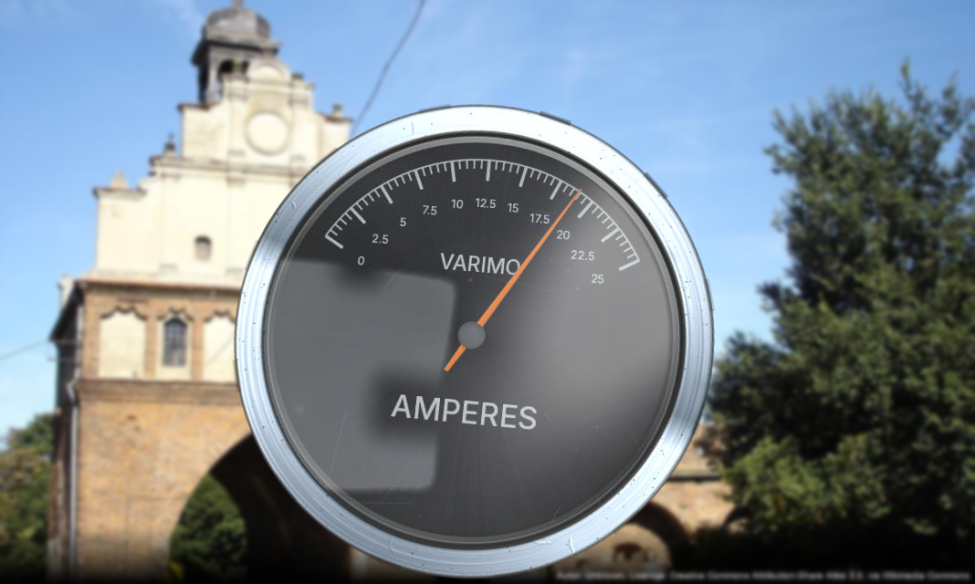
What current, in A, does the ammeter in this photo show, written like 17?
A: 19
